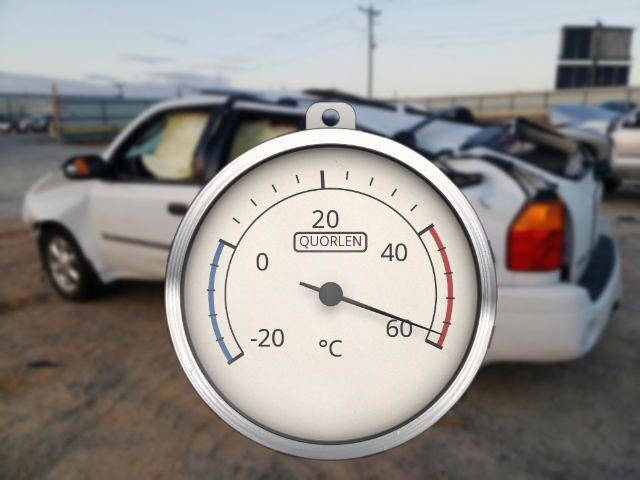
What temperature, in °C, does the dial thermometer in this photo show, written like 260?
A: 58
